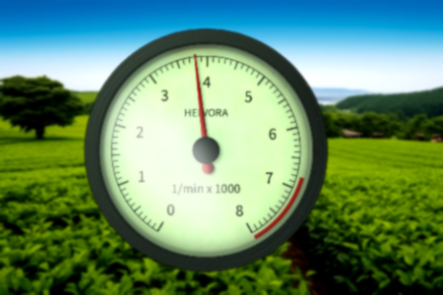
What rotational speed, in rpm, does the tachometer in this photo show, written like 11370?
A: 3800
